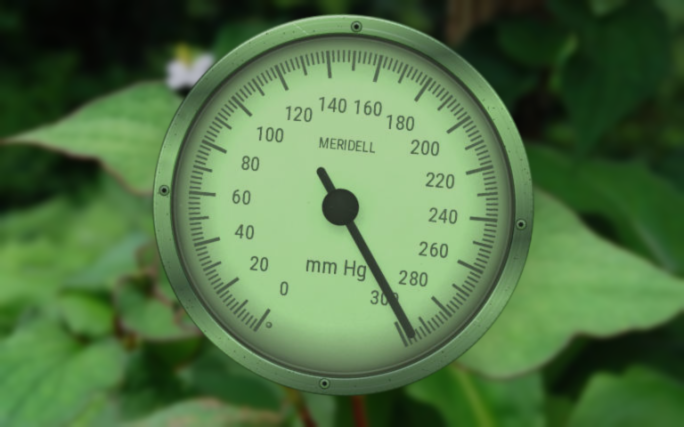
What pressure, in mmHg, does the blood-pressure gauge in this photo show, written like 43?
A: 296
